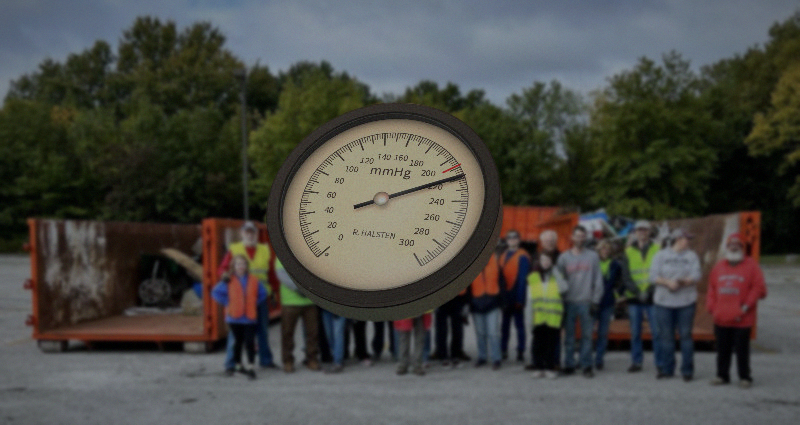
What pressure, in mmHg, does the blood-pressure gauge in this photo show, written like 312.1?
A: 220
